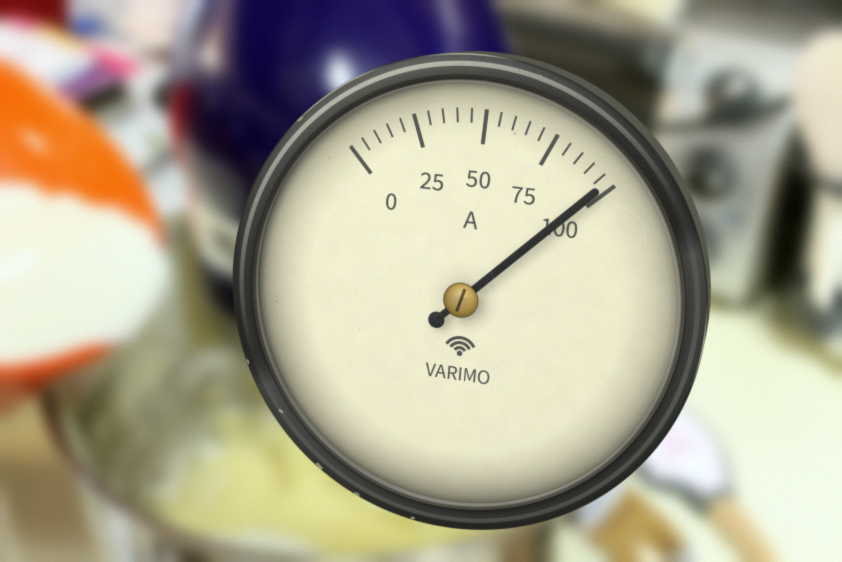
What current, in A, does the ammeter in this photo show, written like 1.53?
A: 97.5
